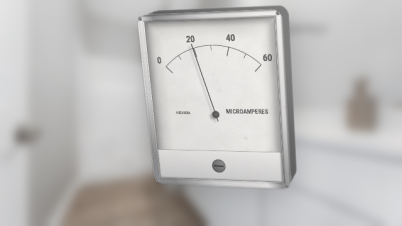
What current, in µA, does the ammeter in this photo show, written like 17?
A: 20
